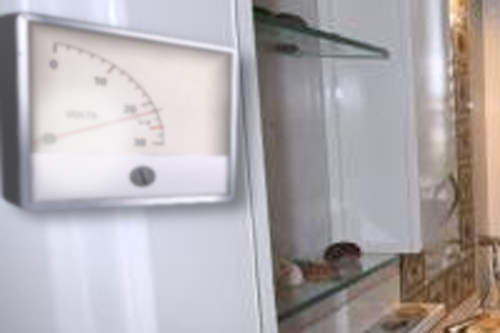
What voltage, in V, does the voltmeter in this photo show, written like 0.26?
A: 22
